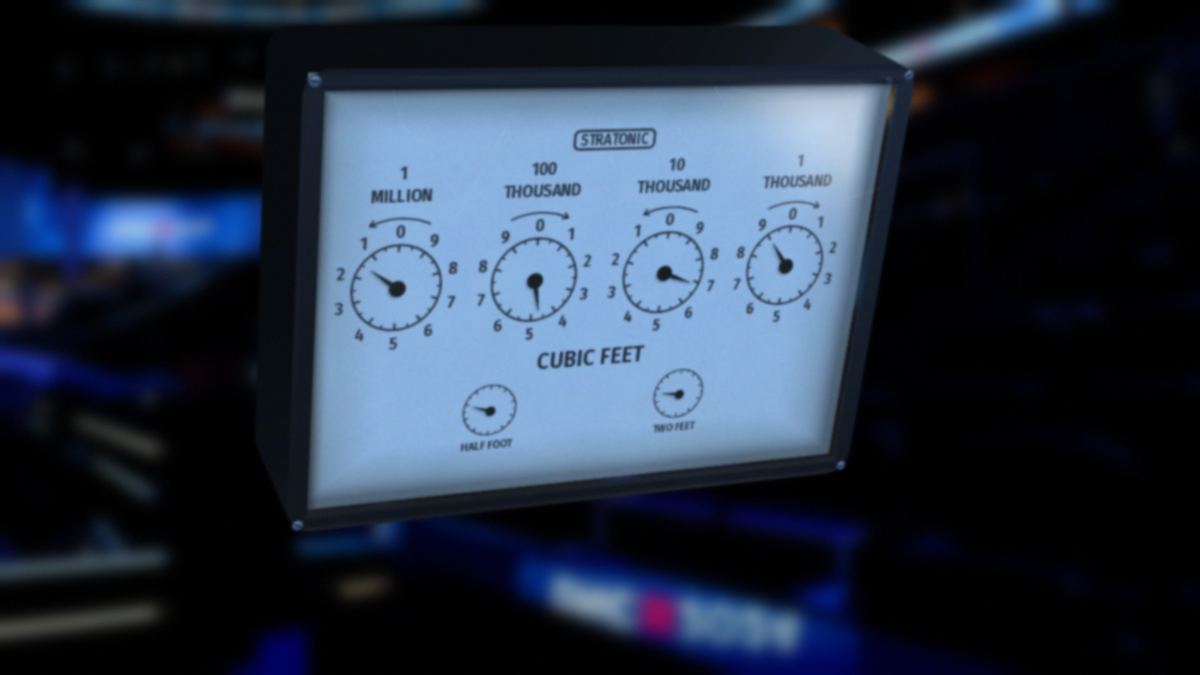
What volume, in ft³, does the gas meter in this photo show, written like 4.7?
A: 146900
